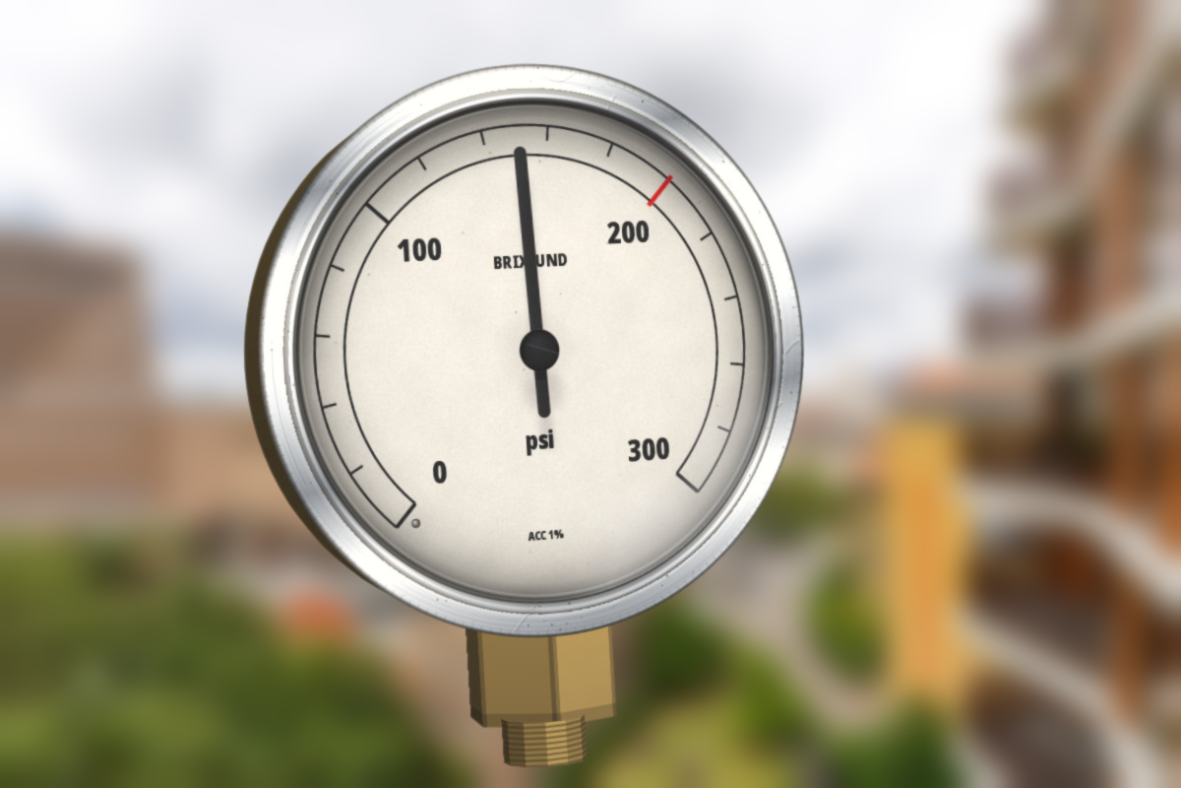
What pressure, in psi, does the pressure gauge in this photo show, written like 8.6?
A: 150
